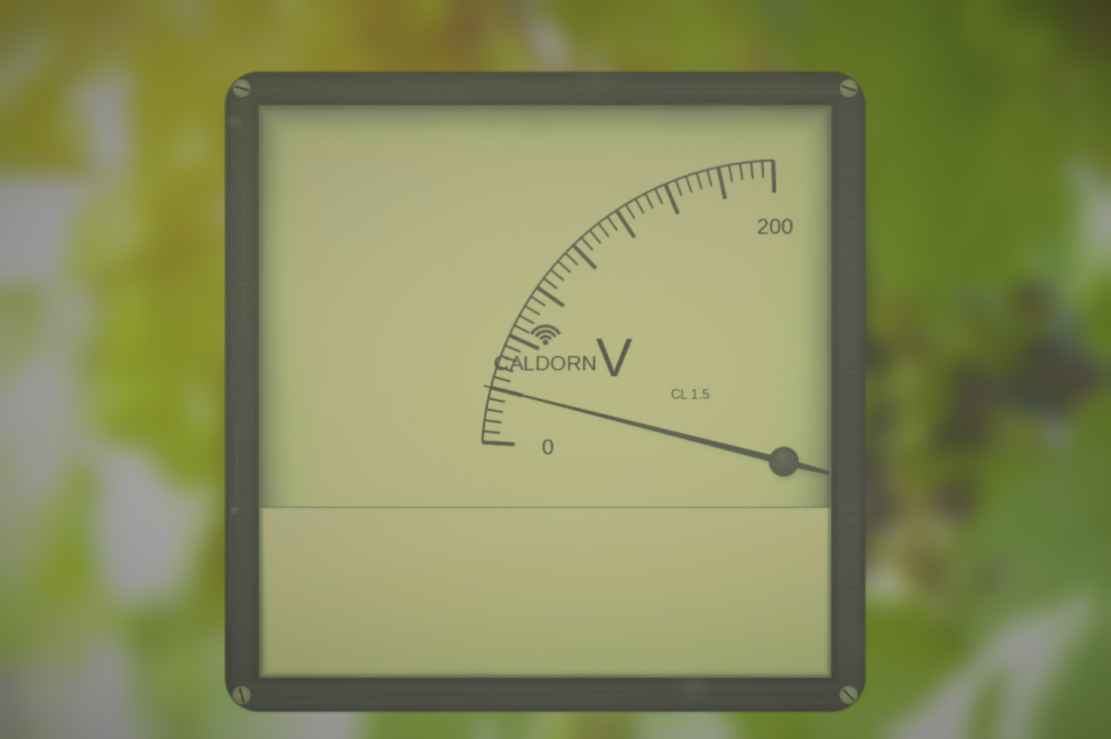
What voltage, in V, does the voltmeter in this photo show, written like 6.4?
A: 25
